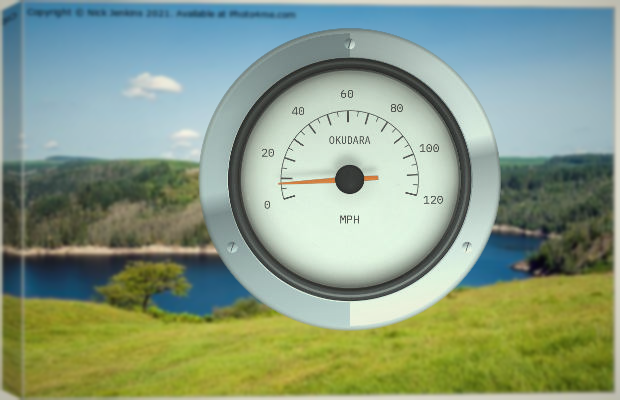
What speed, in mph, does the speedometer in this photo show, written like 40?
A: 7.5
